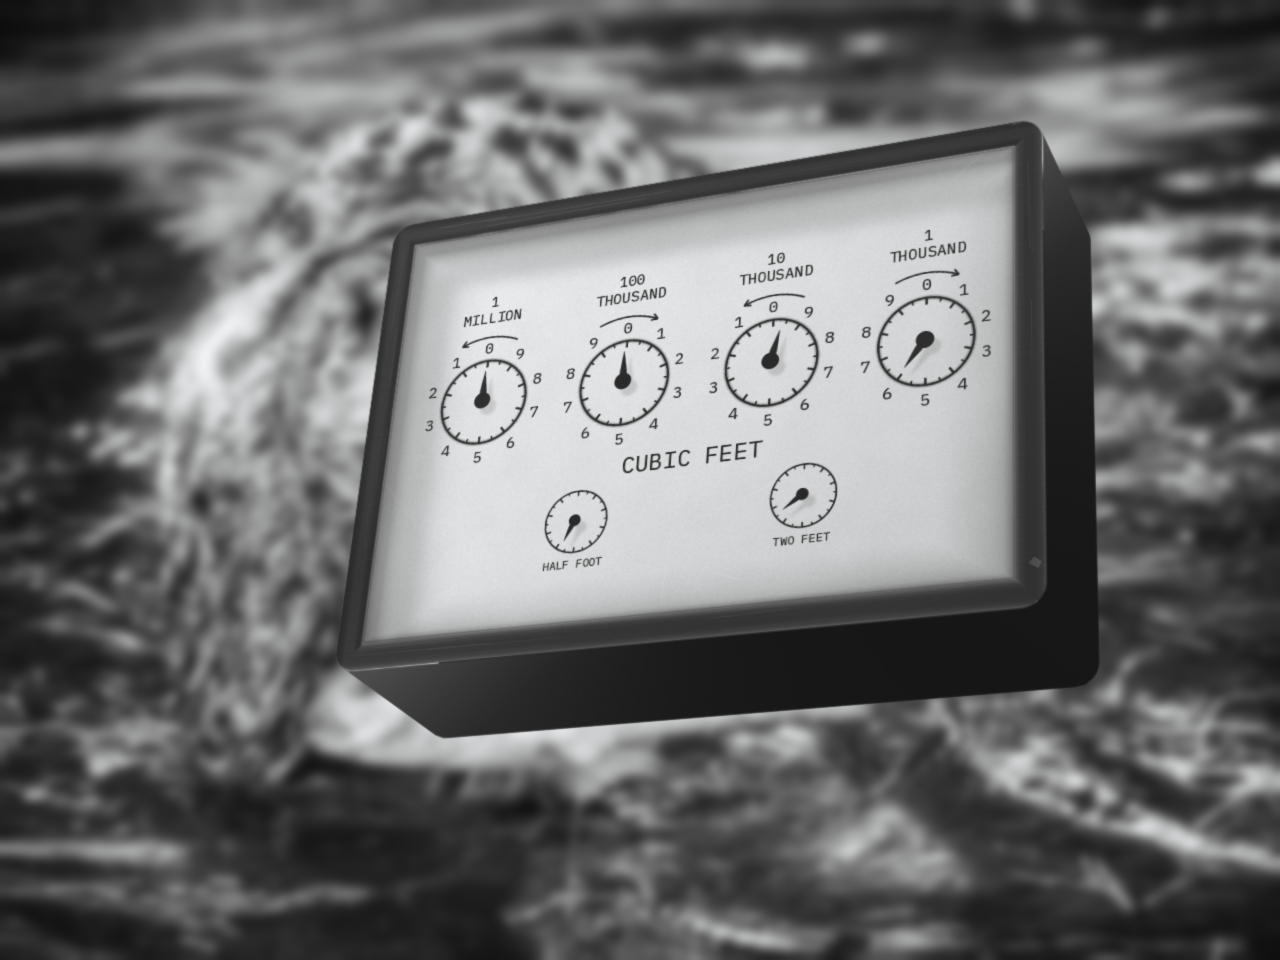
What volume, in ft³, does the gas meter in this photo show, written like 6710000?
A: 999600
